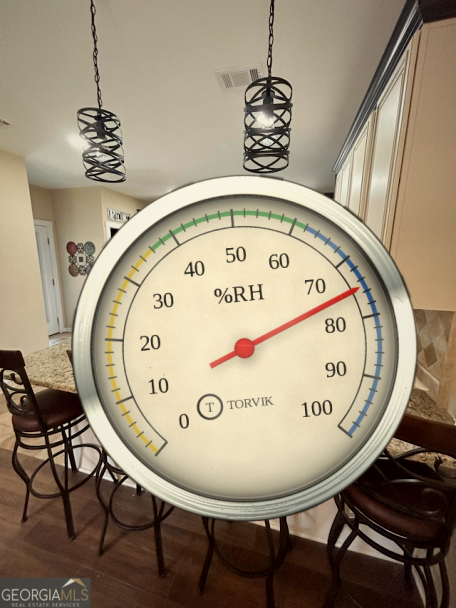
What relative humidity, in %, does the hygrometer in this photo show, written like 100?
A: 75
